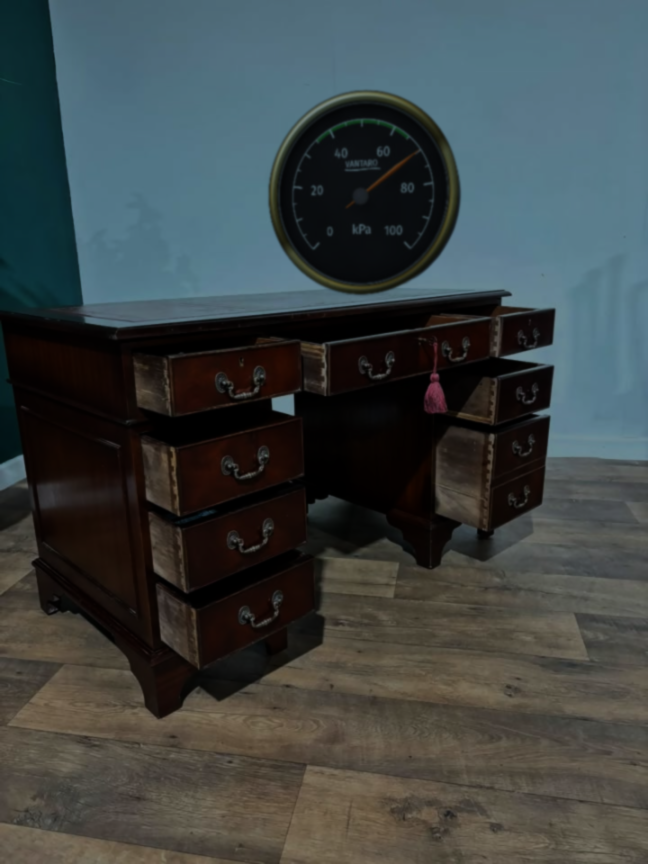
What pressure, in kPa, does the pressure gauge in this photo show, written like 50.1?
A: 70
